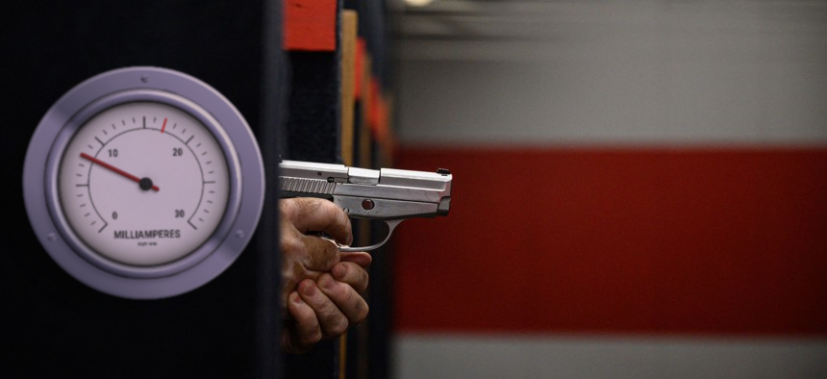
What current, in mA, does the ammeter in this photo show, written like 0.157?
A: 8
